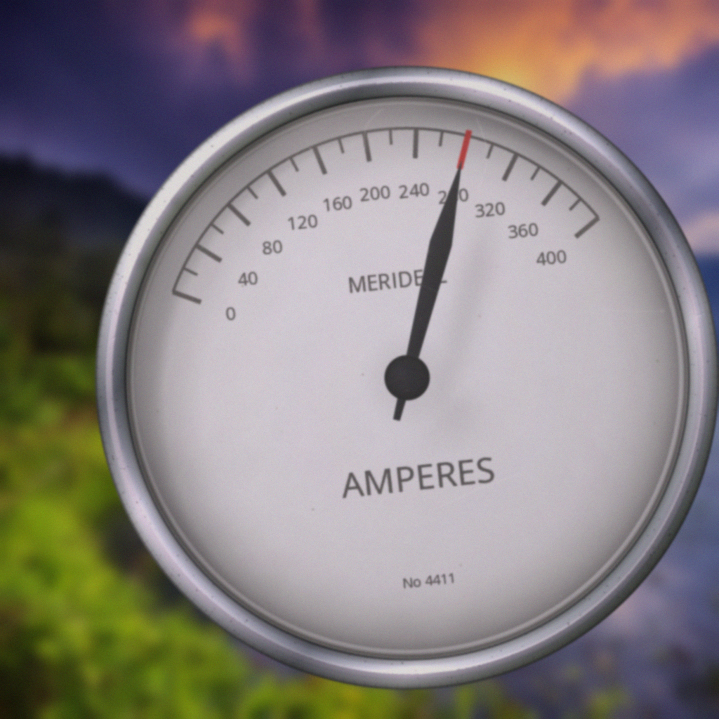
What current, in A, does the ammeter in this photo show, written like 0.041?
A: 280
